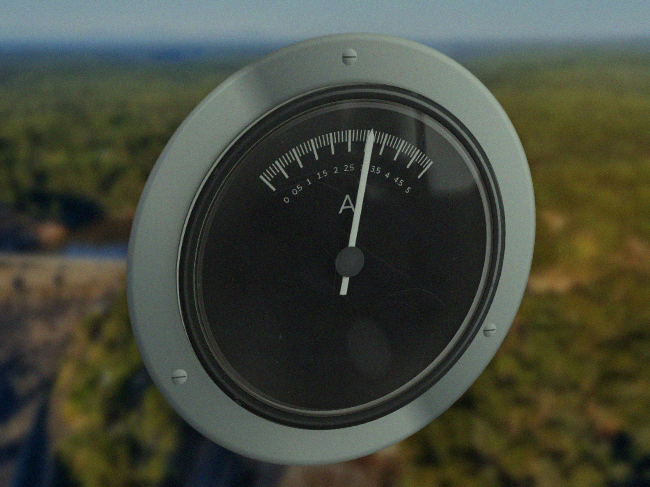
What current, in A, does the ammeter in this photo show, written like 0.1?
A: 3
